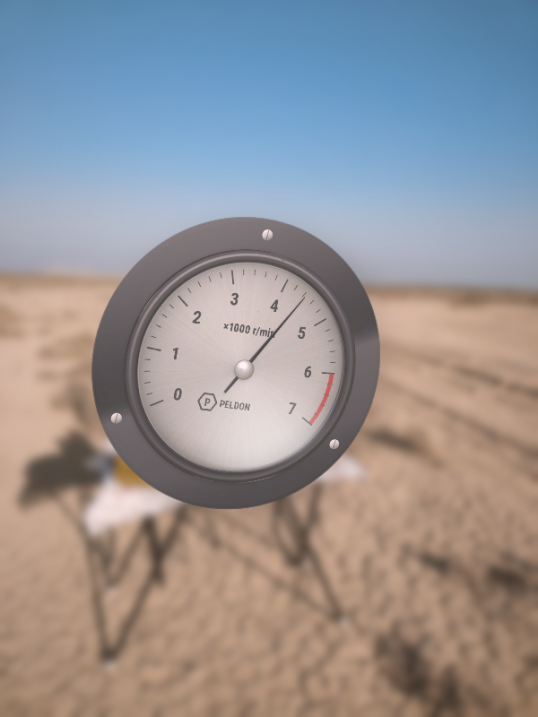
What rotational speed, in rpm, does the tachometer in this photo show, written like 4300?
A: 4400
